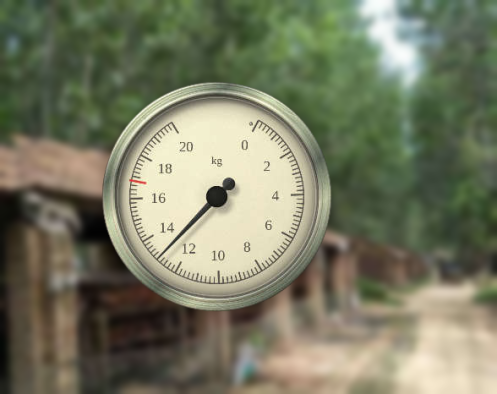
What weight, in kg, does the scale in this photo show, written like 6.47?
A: 13
